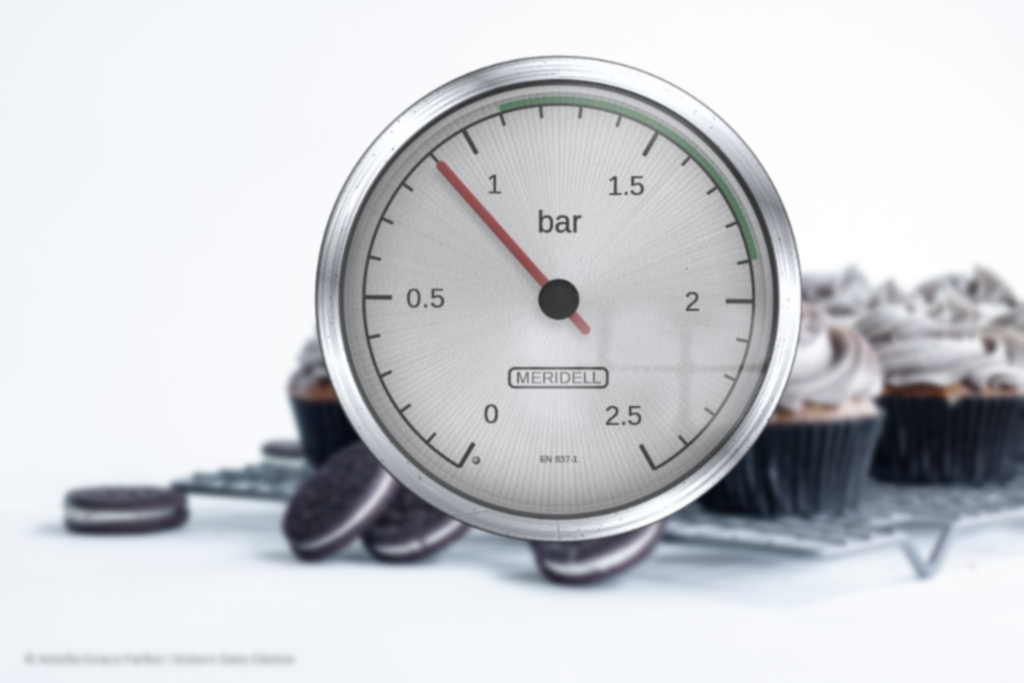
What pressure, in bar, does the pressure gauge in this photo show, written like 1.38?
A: 0.9
